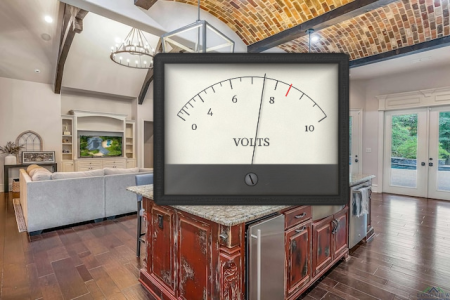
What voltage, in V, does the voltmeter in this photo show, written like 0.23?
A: 7.5
